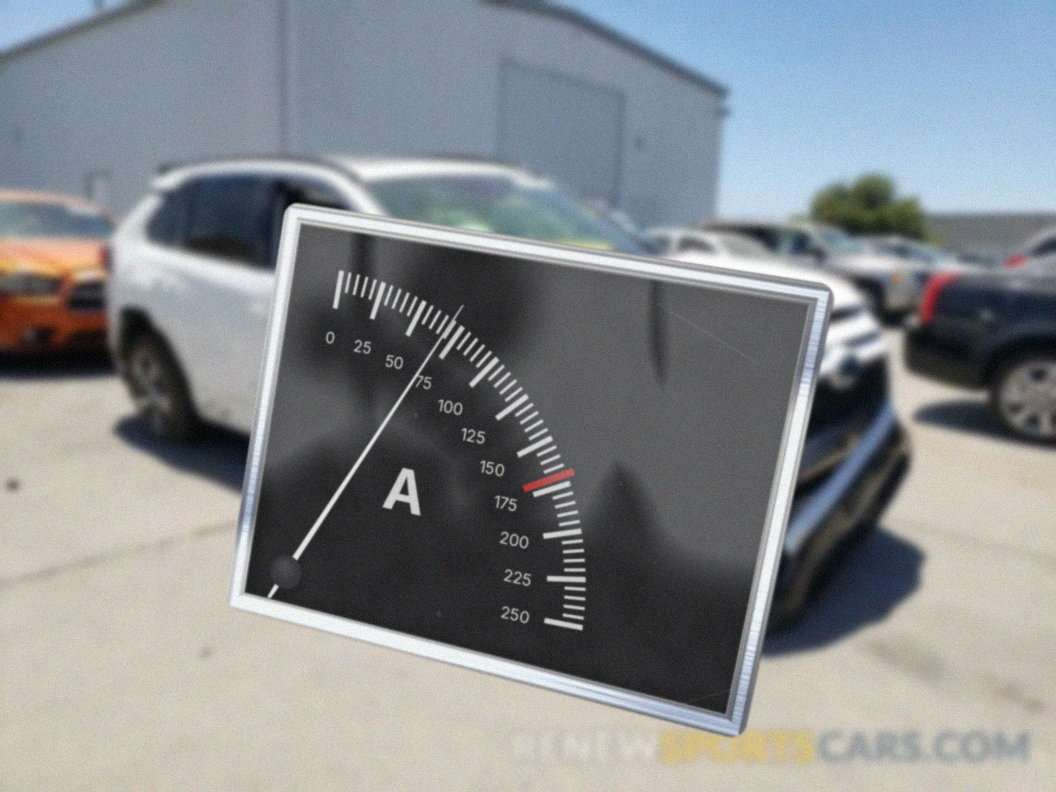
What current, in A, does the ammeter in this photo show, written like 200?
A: 70
